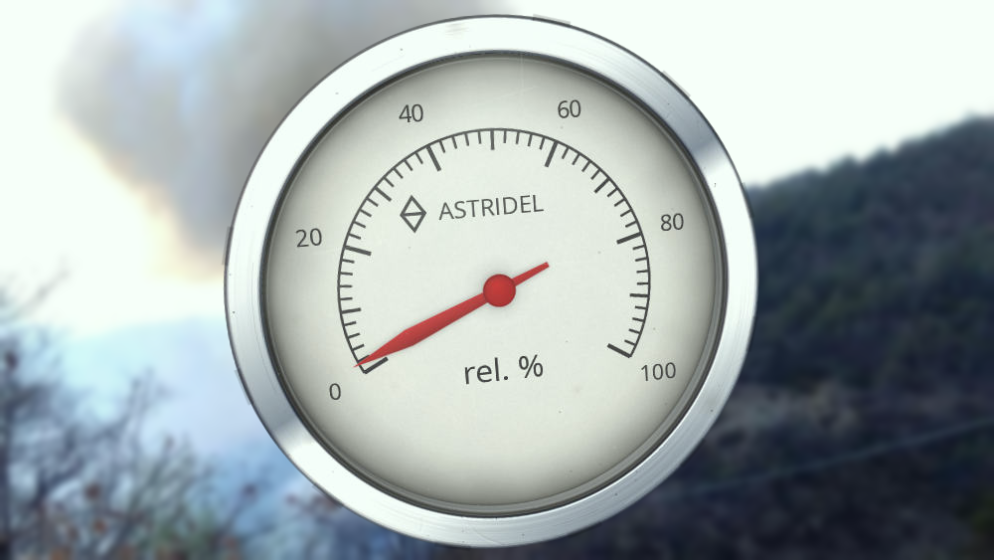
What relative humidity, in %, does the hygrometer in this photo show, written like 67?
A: 2
